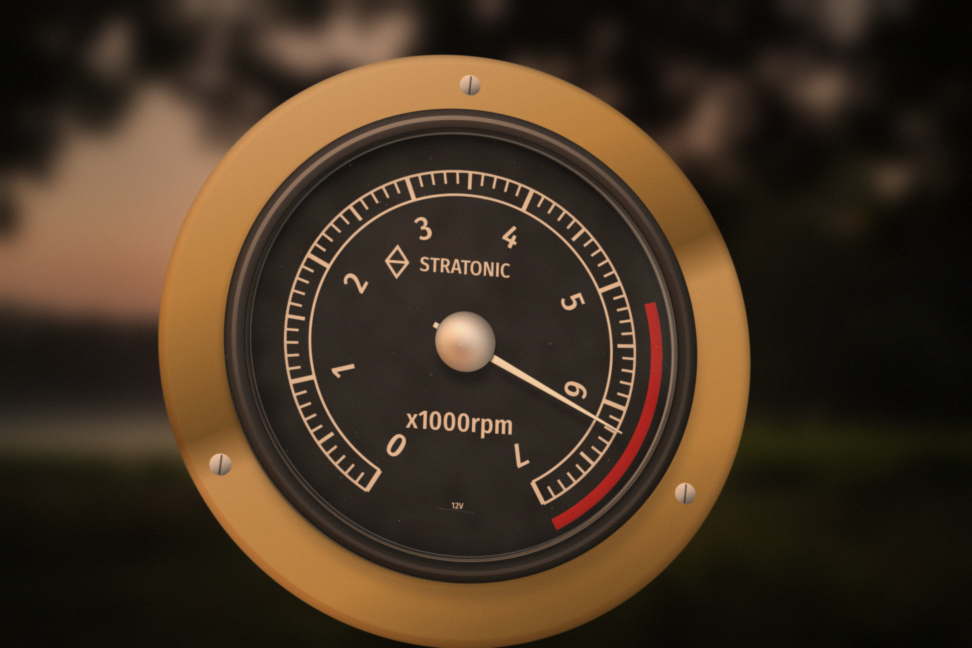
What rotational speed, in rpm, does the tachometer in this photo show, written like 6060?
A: 6200
